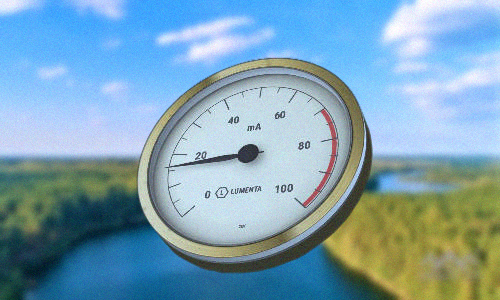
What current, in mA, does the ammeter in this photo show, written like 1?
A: 15
